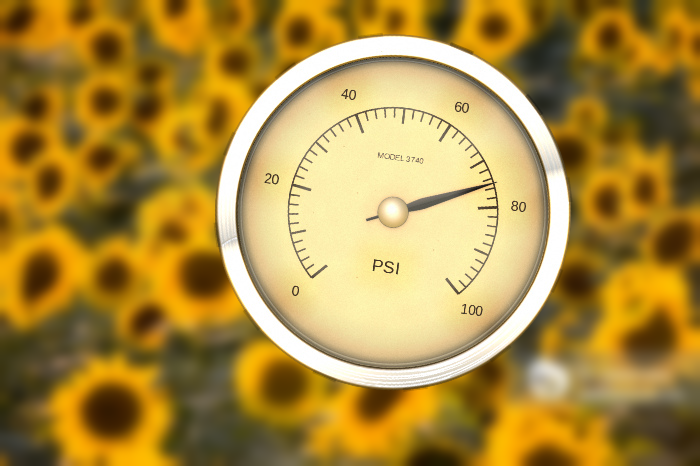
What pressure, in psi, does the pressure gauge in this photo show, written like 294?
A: 75
